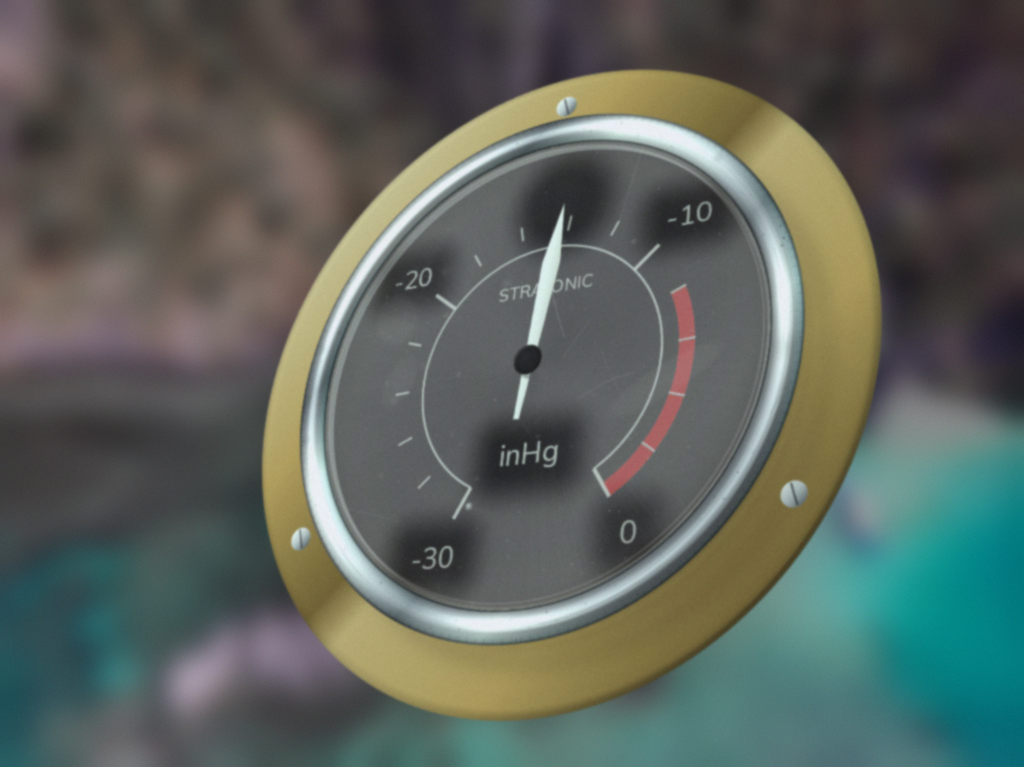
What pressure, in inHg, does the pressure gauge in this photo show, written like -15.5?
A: -14
